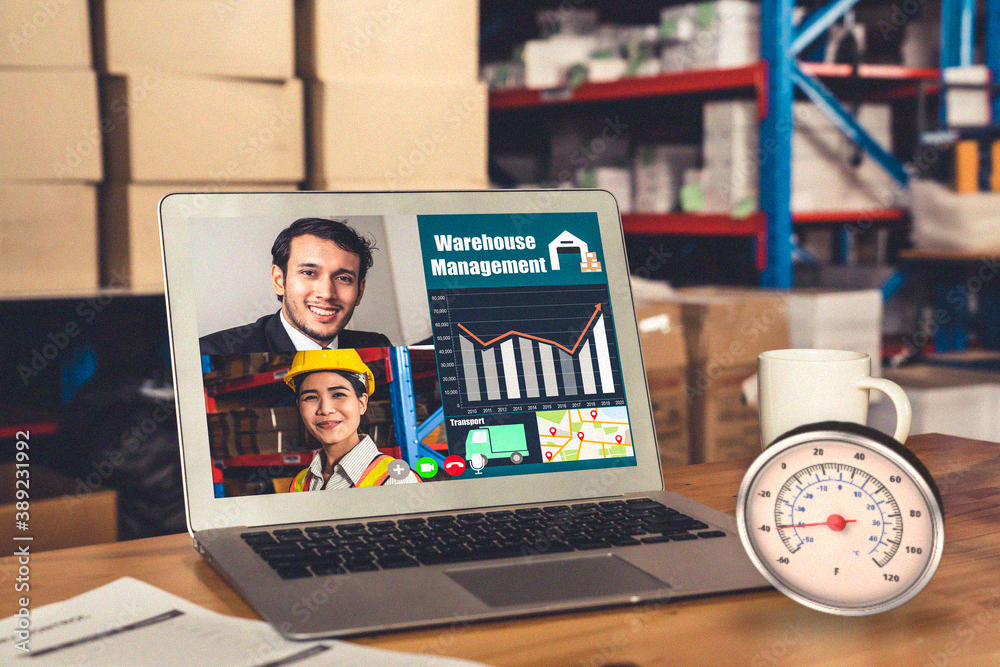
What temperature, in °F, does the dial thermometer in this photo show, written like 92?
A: -40
